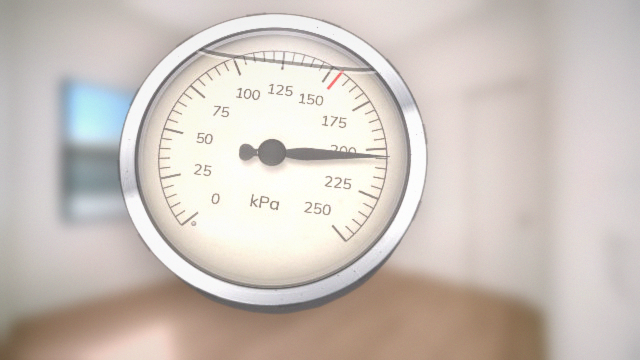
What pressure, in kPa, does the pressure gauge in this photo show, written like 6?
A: 205
